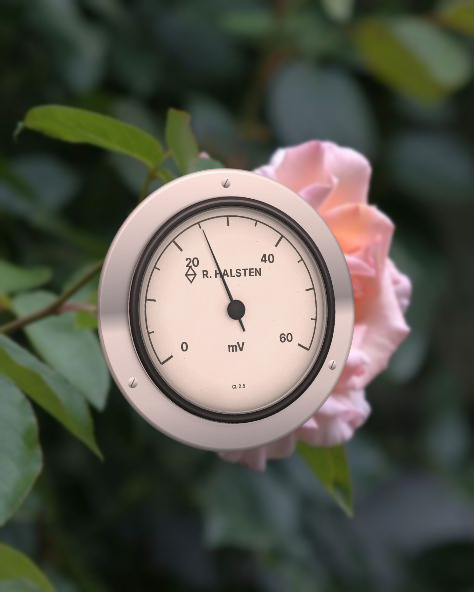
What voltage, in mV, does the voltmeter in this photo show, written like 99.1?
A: 25
